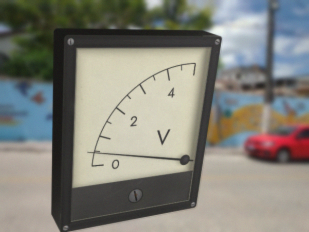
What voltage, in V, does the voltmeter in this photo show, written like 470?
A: 0.5
